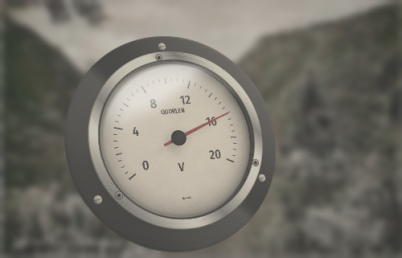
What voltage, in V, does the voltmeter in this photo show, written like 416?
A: 16
